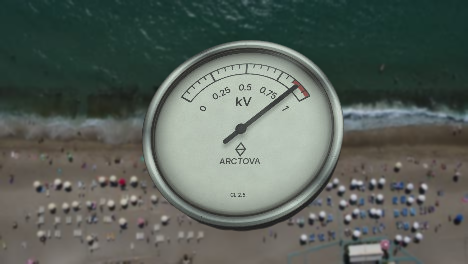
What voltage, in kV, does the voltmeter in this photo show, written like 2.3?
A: 0.9
